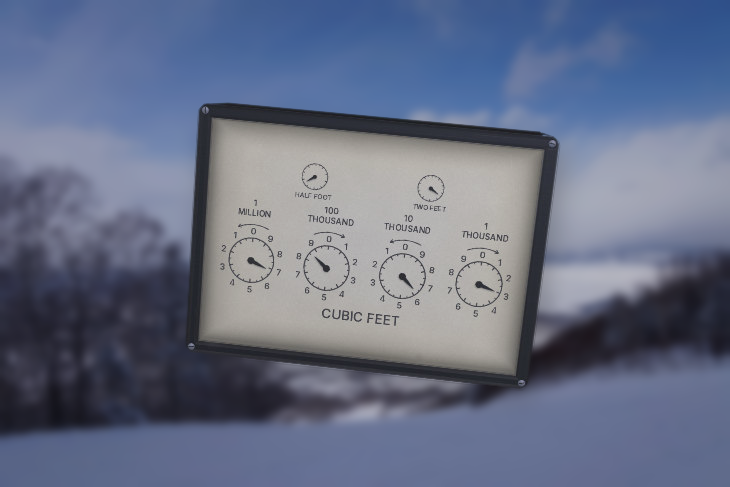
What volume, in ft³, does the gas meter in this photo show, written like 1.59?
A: 686300
